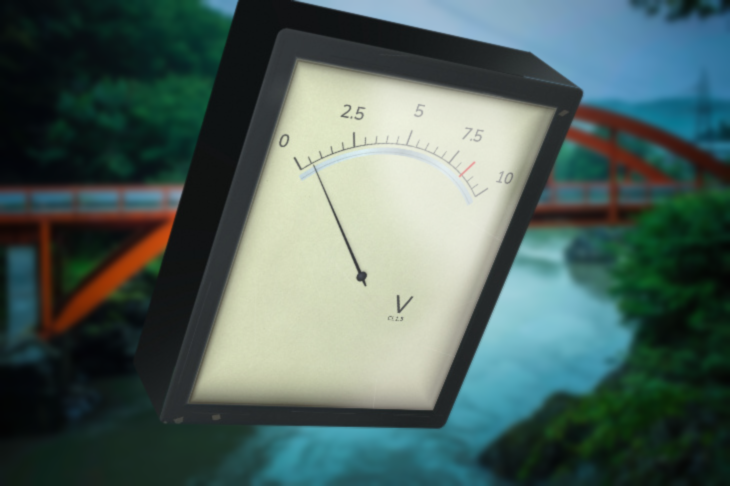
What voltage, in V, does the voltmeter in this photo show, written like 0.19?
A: 0.5
